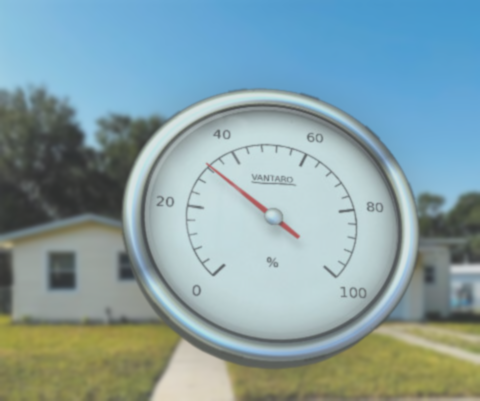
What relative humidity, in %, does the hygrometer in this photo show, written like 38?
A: 32
